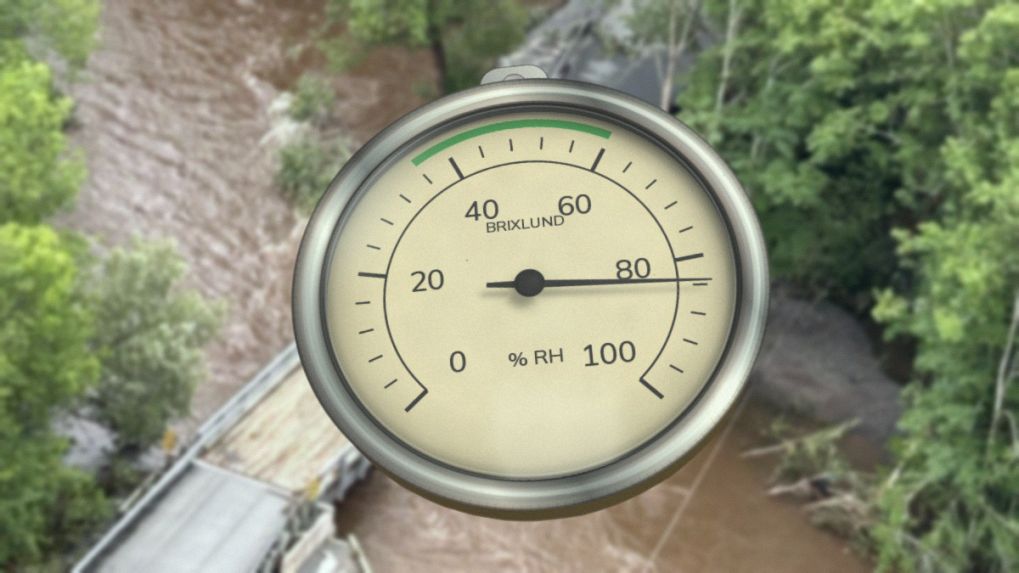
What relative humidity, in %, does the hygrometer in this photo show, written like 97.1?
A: 84
